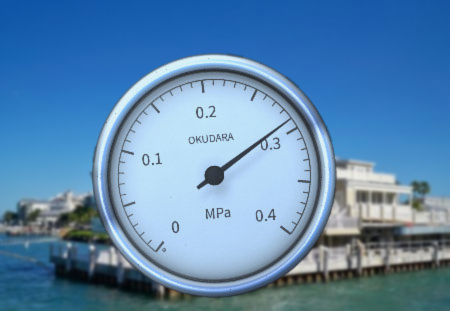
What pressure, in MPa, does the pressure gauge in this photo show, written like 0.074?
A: 0.29
